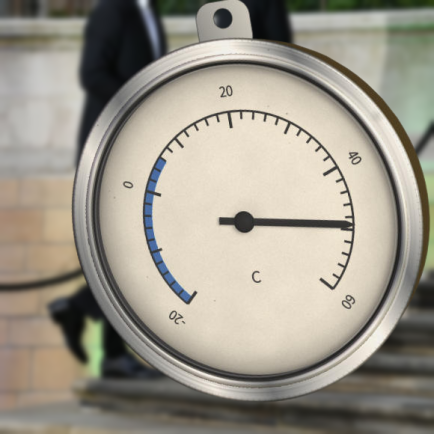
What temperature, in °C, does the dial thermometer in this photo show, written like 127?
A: 49
